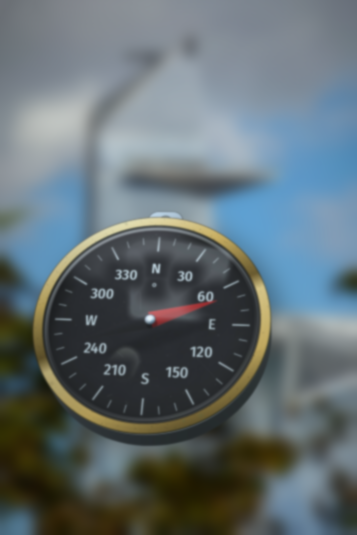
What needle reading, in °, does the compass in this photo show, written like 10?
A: 70
